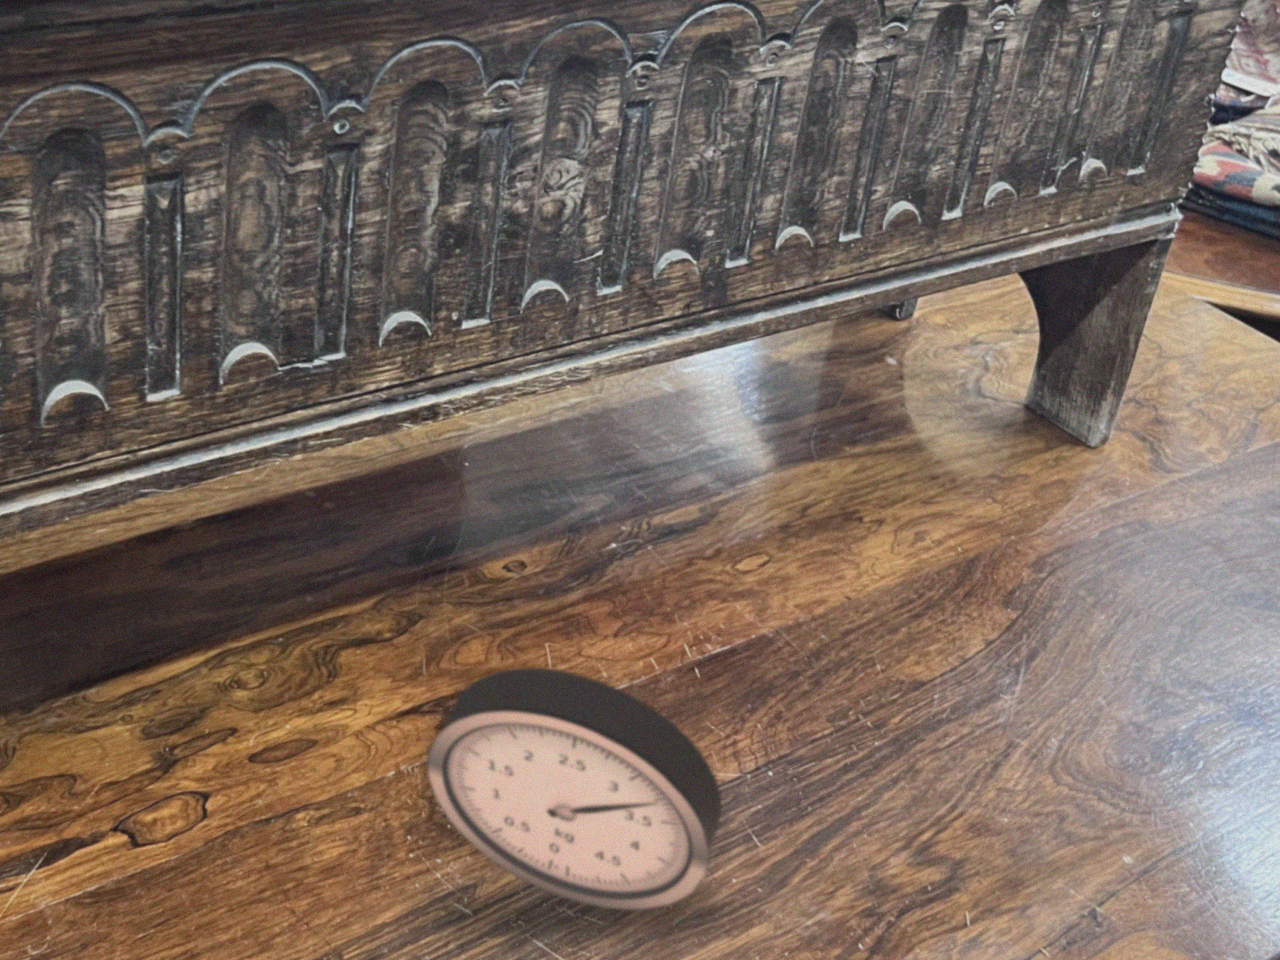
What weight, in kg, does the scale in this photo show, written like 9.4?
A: 3.25
